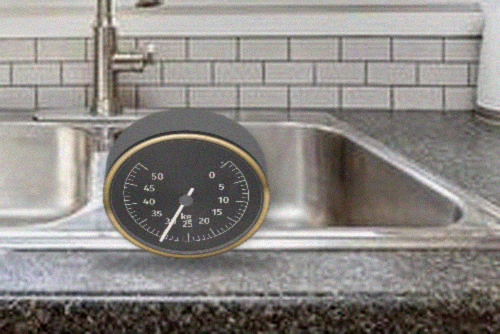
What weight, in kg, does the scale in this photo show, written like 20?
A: 30
